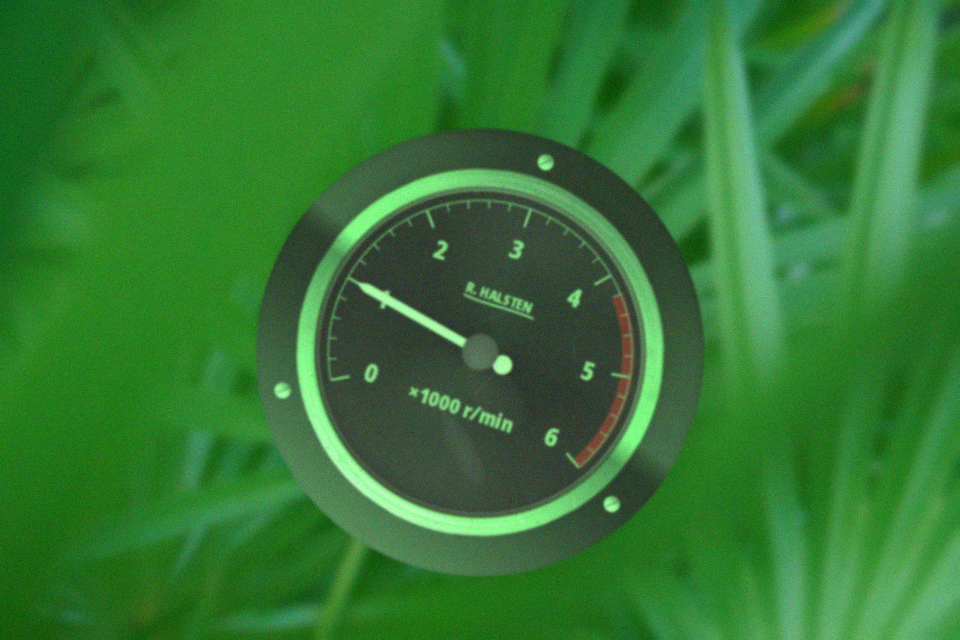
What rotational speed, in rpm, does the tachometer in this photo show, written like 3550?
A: 1000
